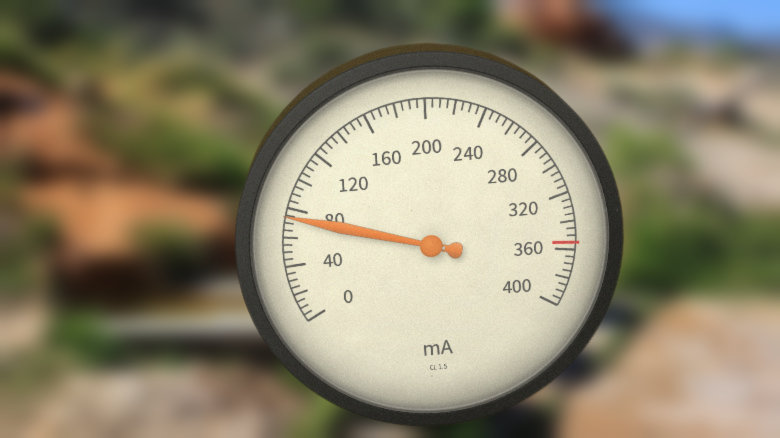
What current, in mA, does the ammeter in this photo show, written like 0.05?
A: 75
